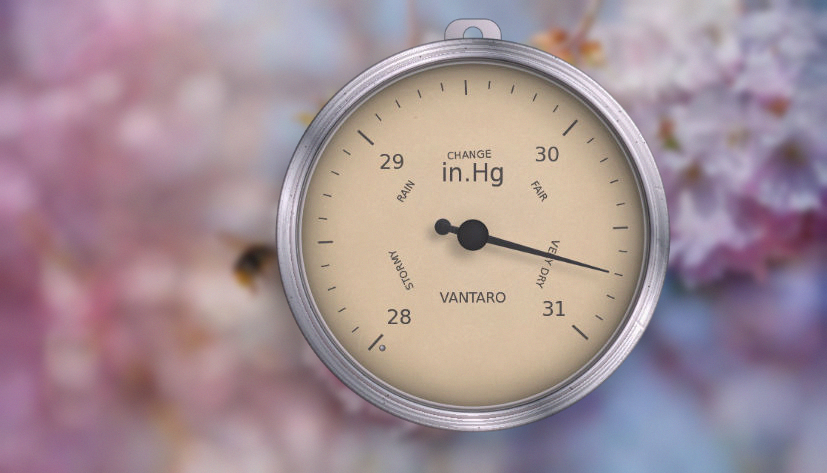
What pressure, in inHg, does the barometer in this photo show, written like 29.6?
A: 30.7
